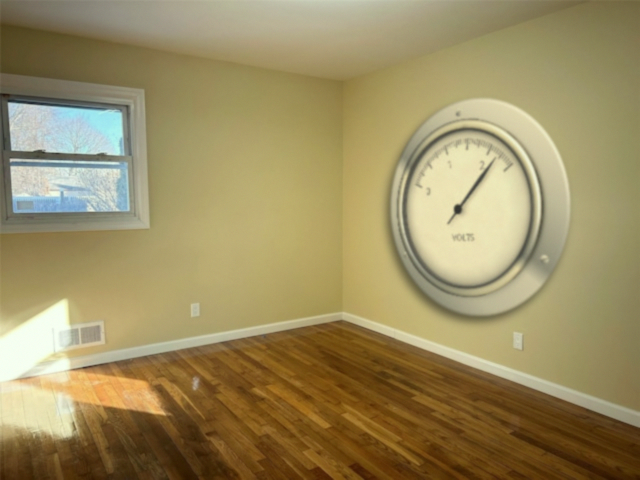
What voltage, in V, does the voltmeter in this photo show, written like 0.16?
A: 2.25
